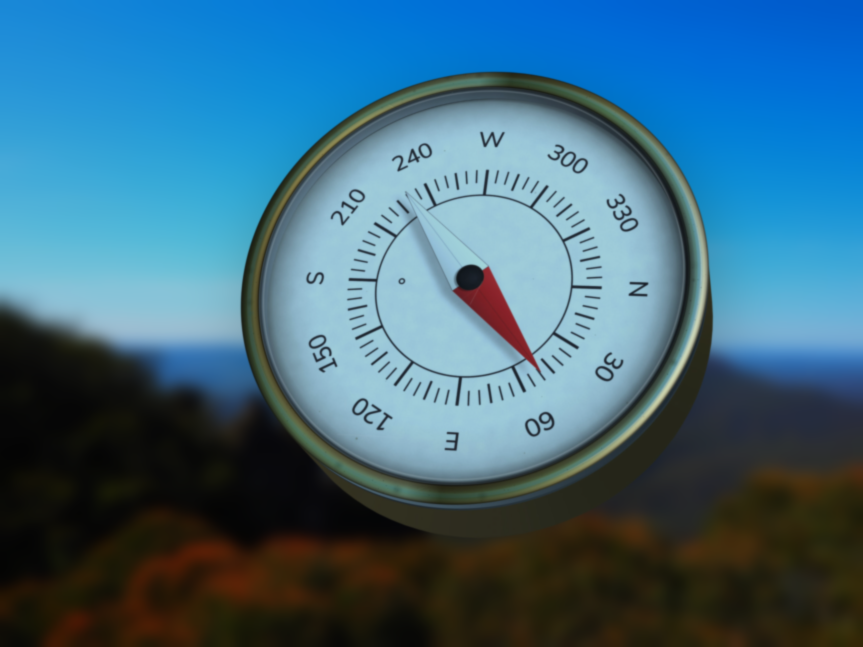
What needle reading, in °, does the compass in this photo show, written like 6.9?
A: 50
